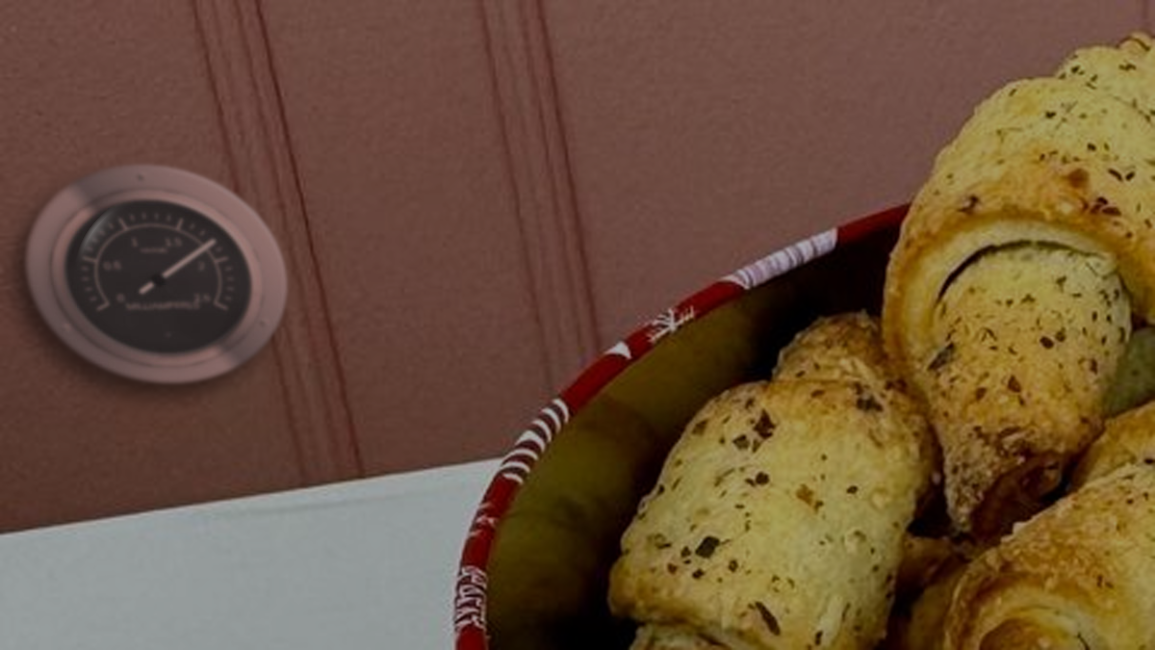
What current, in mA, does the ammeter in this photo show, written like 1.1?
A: 1.8
